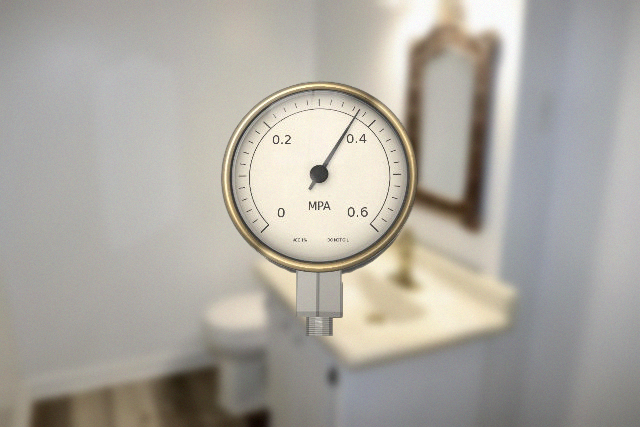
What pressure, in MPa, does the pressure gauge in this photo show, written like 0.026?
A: 0.37
